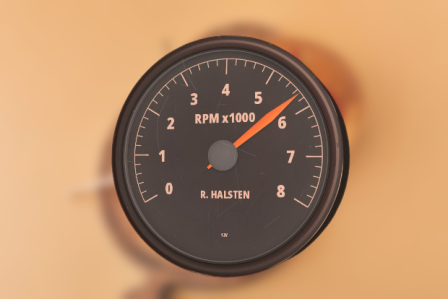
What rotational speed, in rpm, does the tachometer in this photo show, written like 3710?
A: 5700
